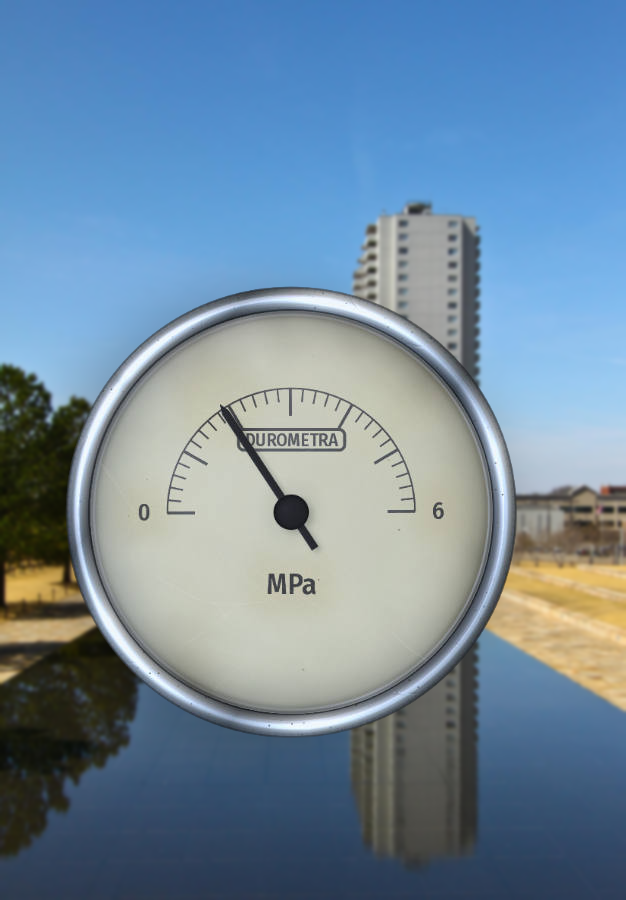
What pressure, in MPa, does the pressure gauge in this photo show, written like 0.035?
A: 1.9
